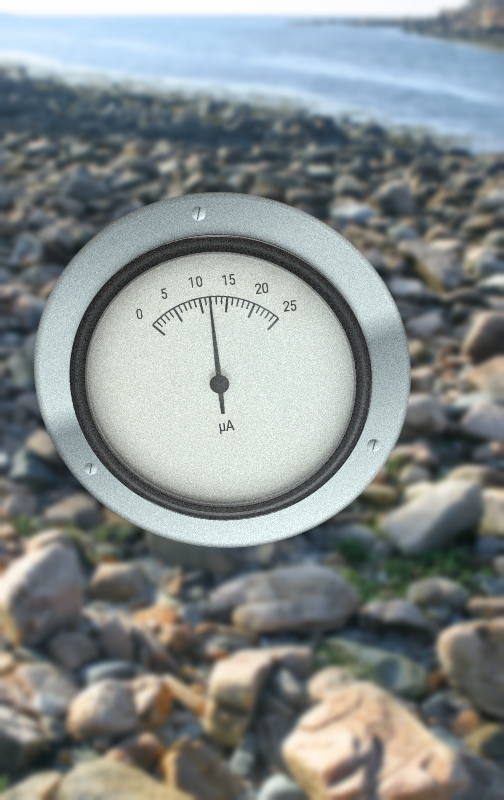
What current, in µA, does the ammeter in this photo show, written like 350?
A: 12
